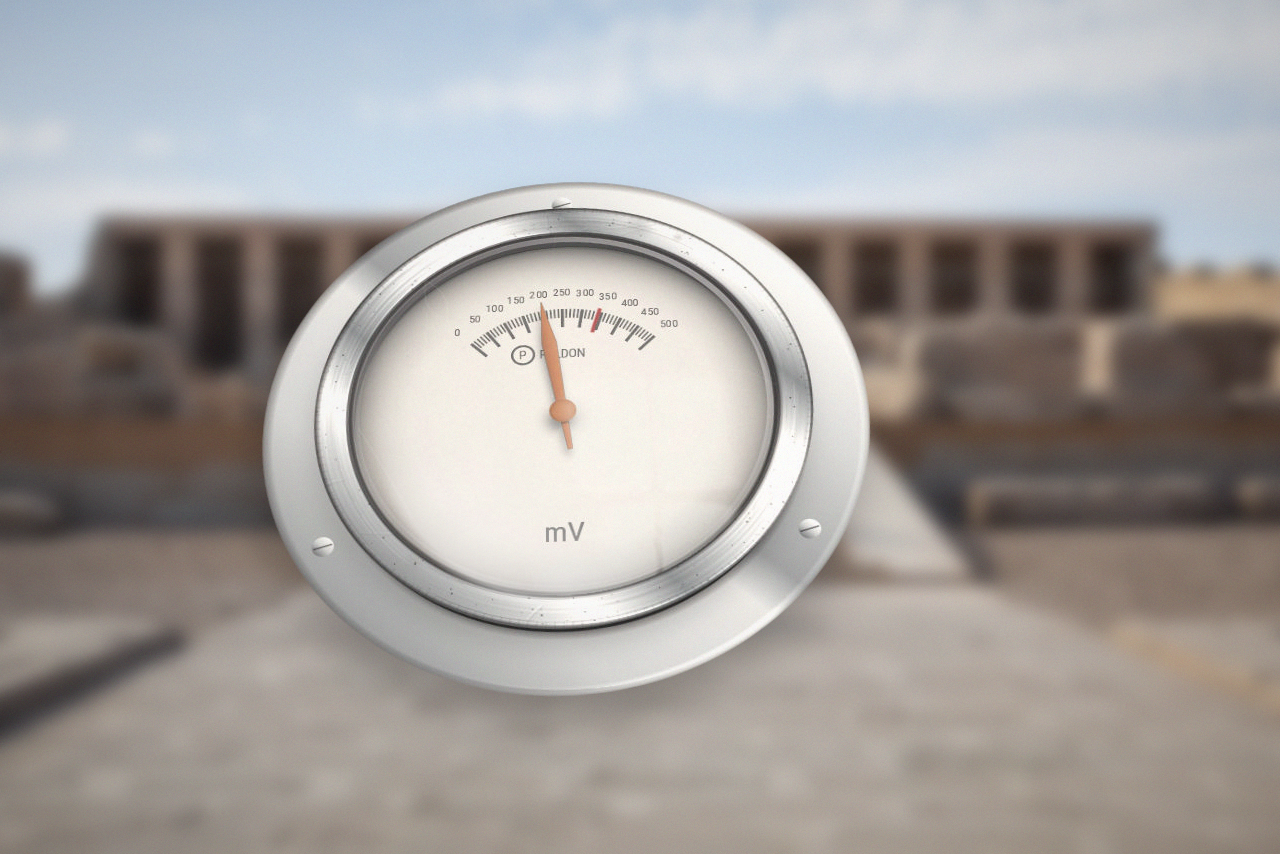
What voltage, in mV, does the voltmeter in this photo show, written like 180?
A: 200
